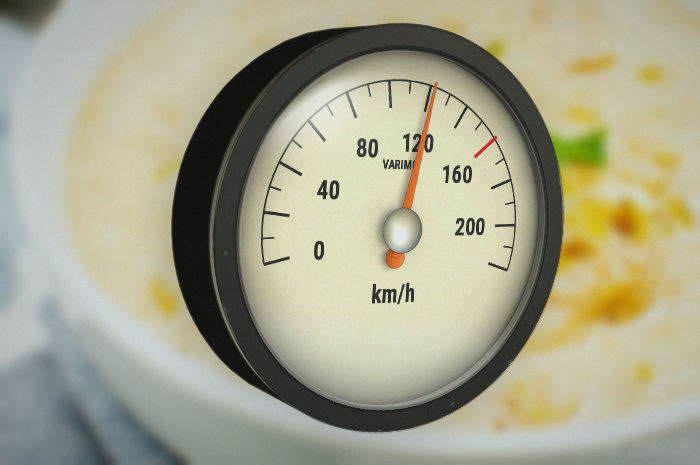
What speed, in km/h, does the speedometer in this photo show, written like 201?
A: 120
